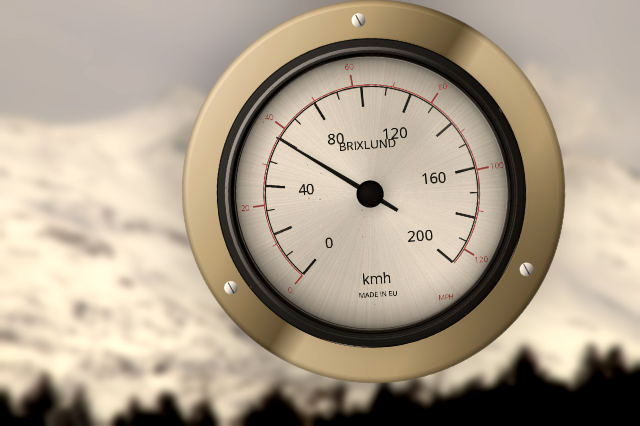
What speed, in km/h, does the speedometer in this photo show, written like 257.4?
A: 60
